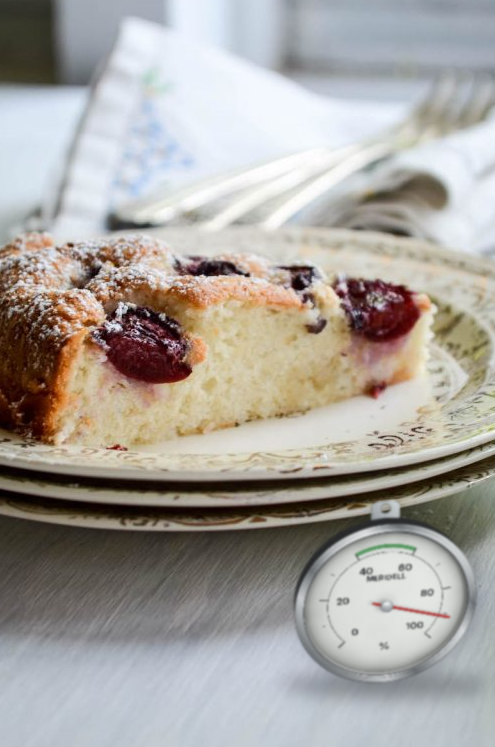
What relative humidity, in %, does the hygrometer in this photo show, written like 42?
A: 90
